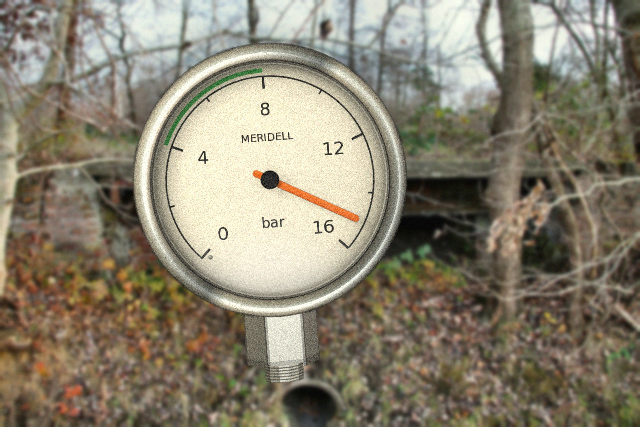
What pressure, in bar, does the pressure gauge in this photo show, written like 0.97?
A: 15
